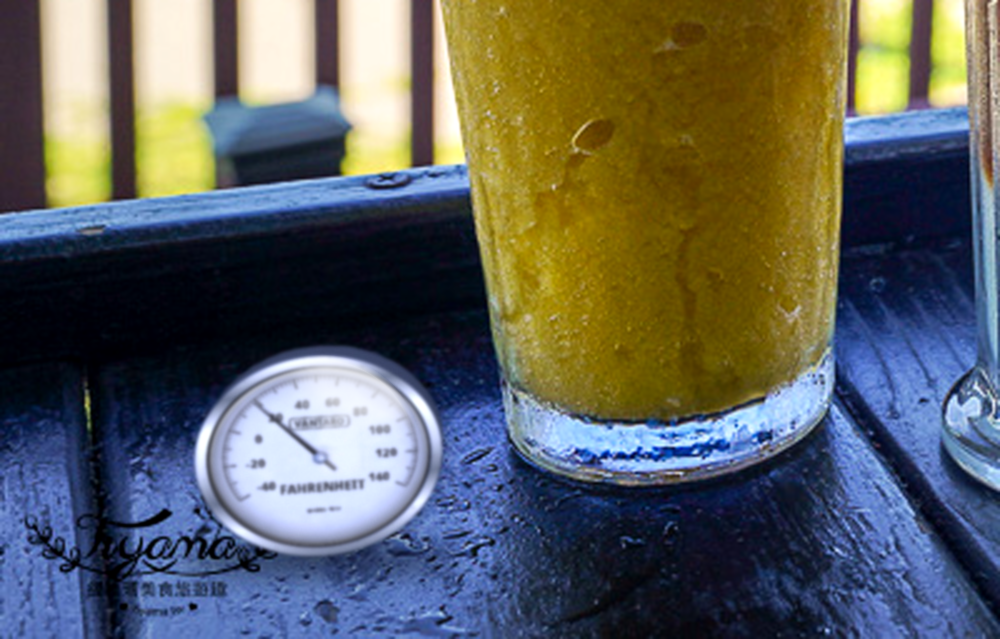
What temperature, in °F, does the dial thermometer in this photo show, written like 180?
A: 20
